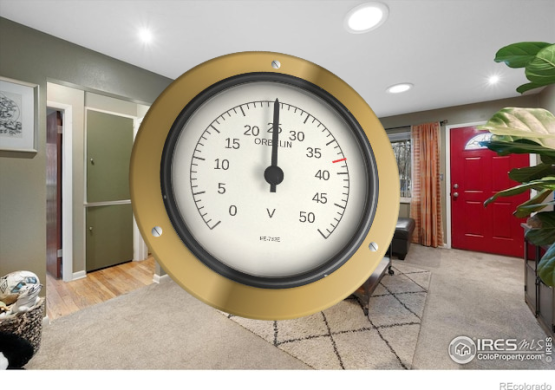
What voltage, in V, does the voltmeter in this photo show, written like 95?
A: 25
